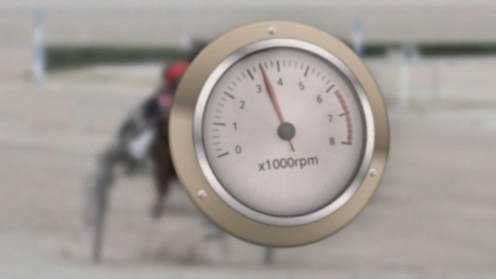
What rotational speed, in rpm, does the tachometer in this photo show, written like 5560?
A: 3400
